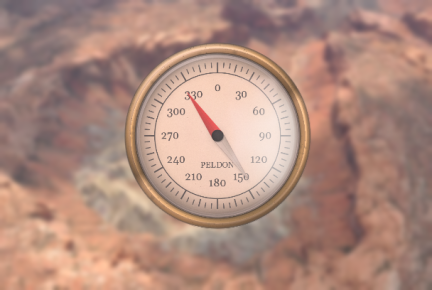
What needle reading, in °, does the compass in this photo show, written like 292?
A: 325
